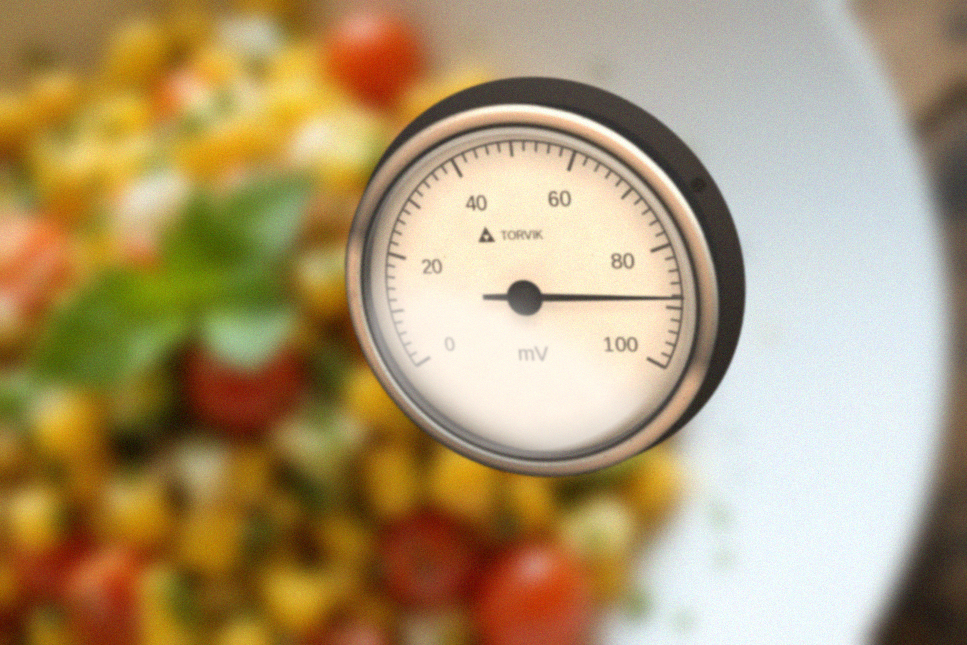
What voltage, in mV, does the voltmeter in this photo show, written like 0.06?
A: 88
